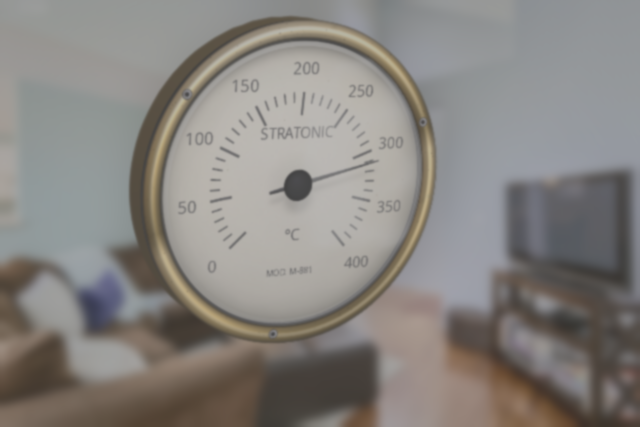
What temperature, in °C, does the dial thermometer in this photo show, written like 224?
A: 310
